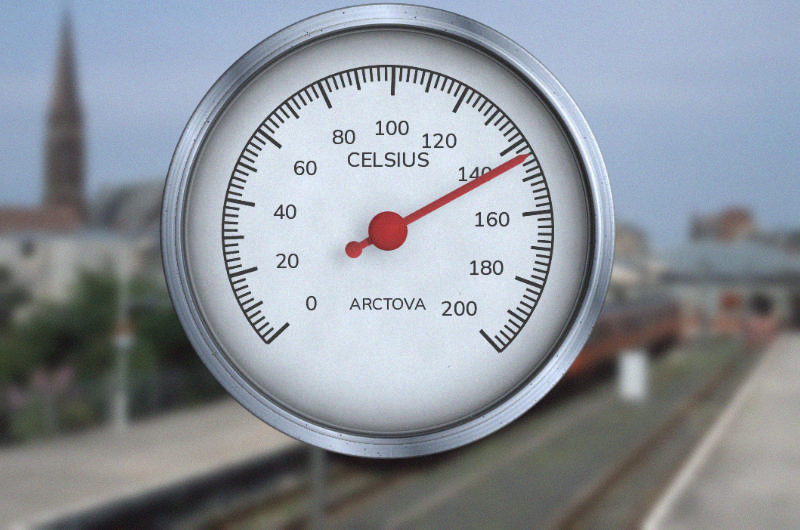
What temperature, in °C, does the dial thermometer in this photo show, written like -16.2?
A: 144
